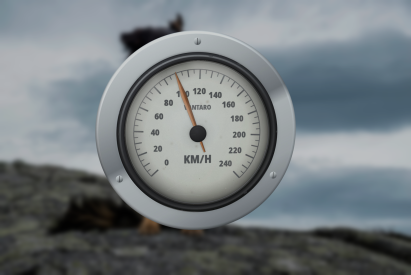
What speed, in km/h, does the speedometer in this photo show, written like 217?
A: 100
